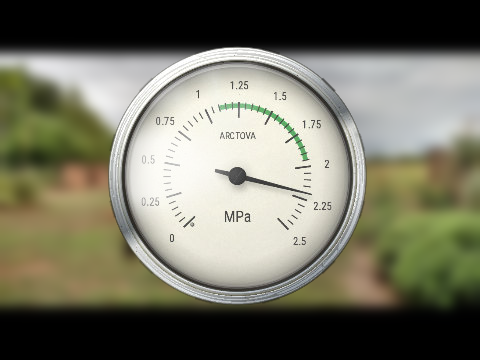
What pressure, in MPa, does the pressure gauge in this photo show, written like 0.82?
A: 2.2
